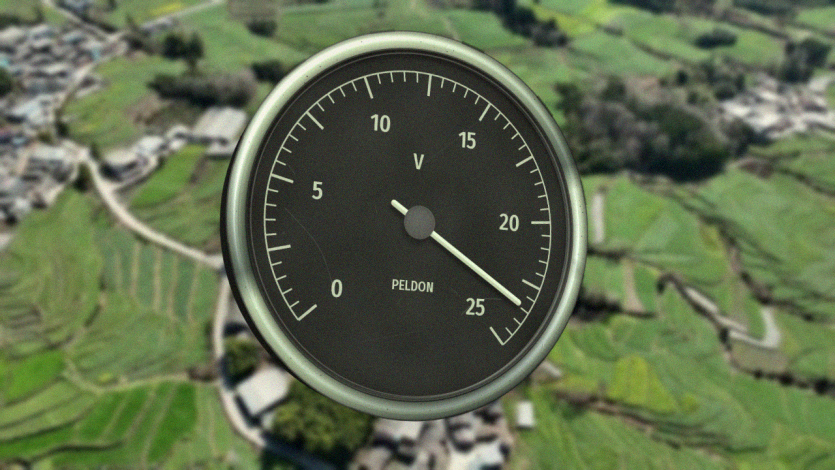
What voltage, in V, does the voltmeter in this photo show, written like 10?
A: 23.5
